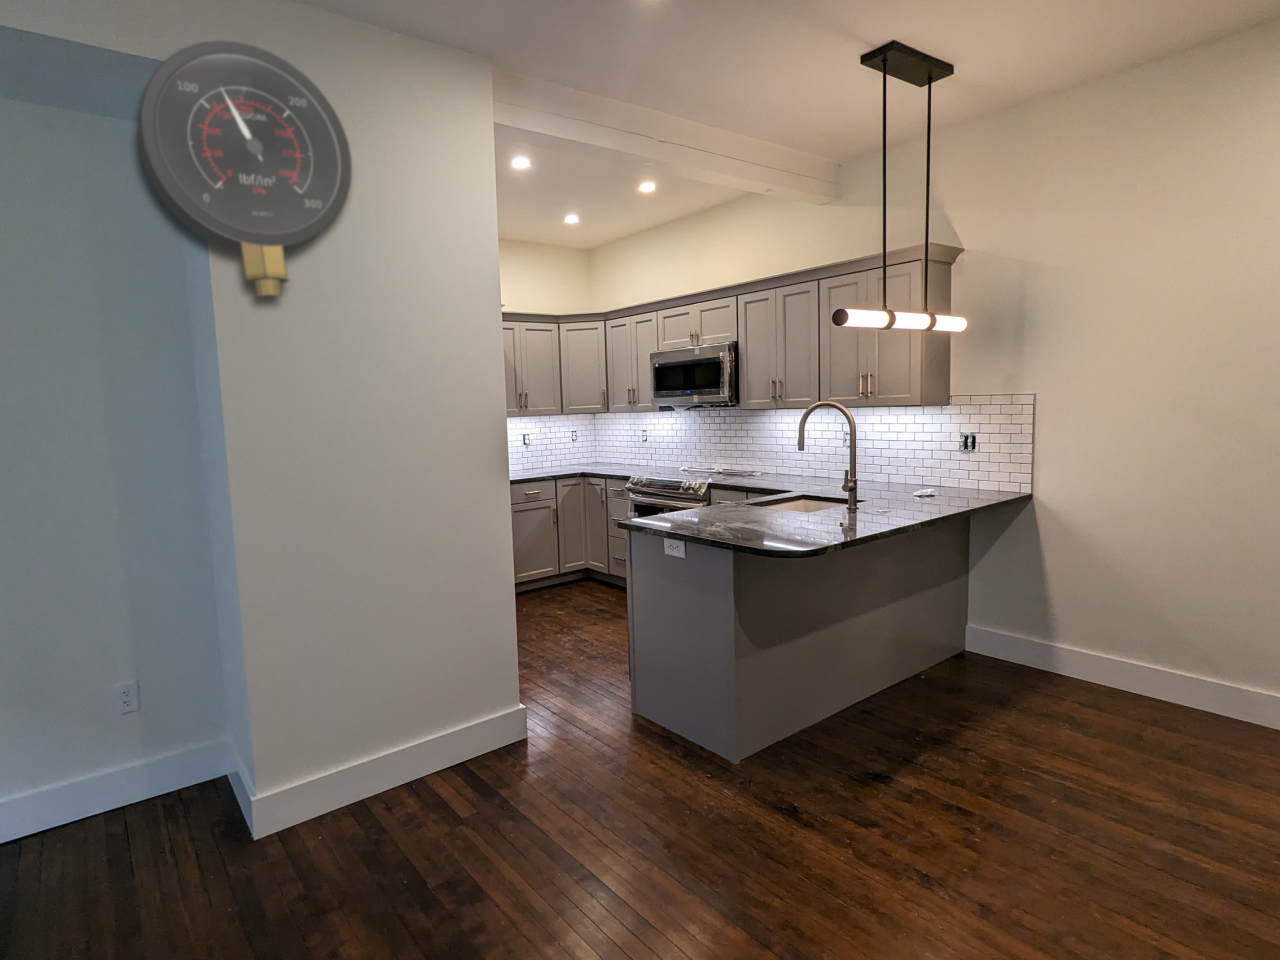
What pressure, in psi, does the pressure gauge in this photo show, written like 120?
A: 125
